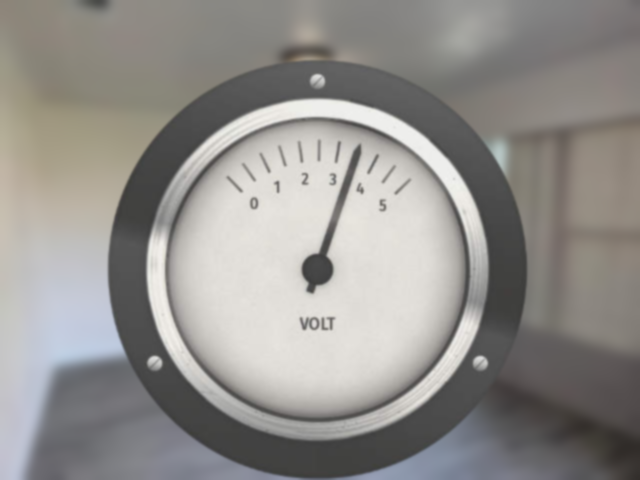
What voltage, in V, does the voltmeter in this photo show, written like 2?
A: 3.5
